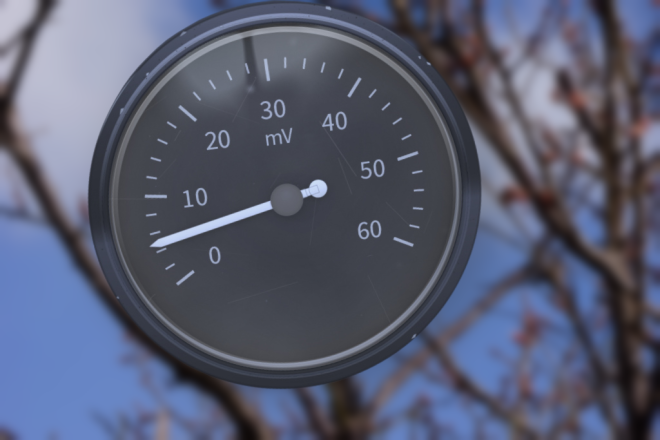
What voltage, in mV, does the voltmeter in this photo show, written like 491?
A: 5
